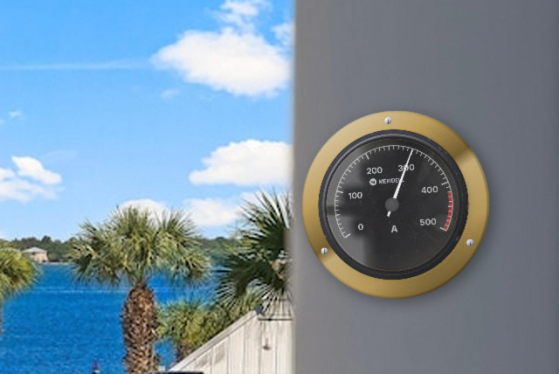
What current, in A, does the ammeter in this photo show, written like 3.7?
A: 300
